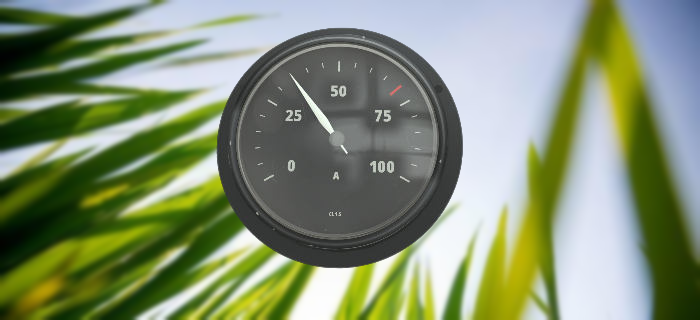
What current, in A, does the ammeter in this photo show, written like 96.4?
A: 35
